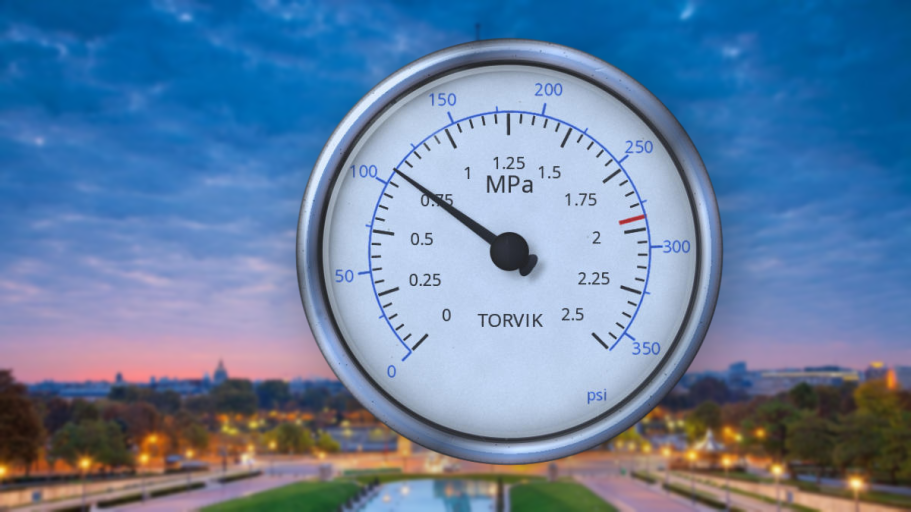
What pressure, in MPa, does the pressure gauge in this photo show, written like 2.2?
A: 0.75
